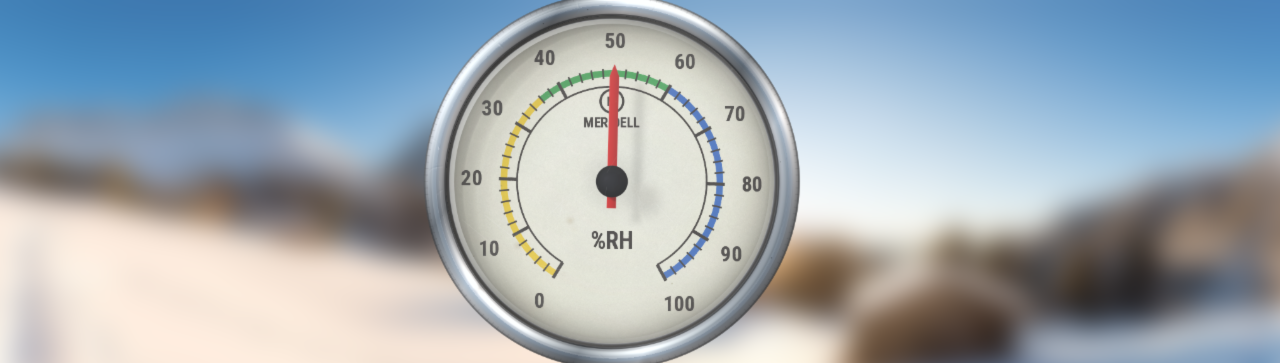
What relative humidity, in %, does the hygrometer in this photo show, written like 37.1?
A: 50
